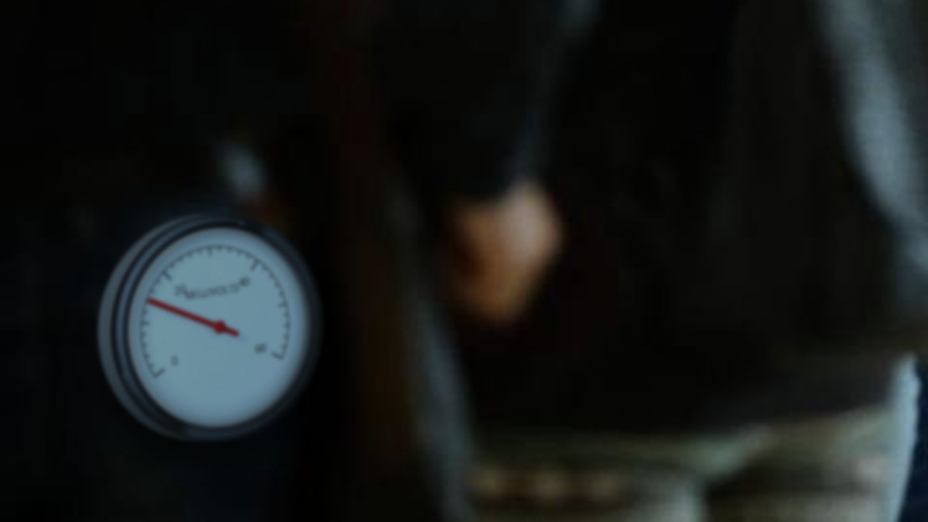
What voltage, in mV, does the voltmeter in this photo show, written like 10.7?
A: 14
